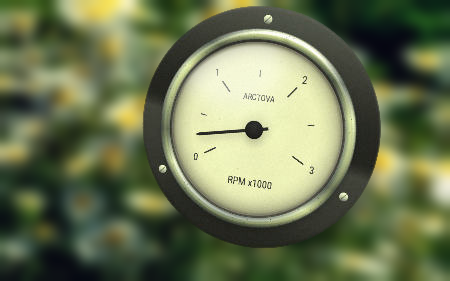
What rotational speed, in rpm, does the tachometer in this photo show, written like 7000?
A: 250
